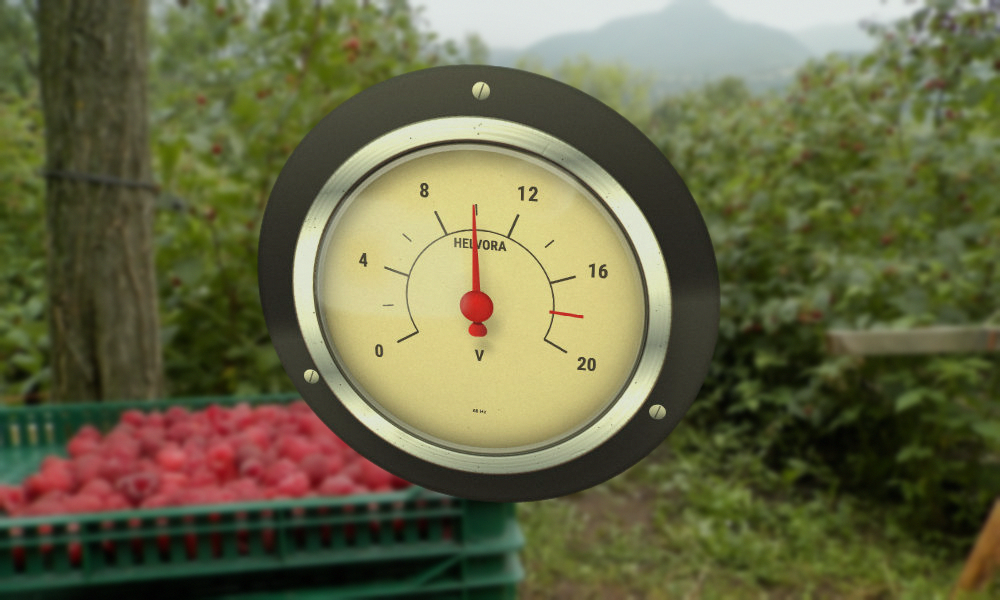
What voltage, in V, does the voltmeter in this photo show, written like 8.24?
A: 10
